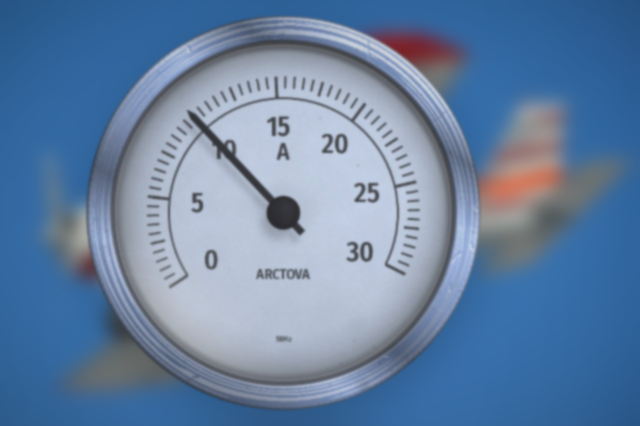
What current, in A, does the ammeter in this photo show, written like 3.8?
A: 10
